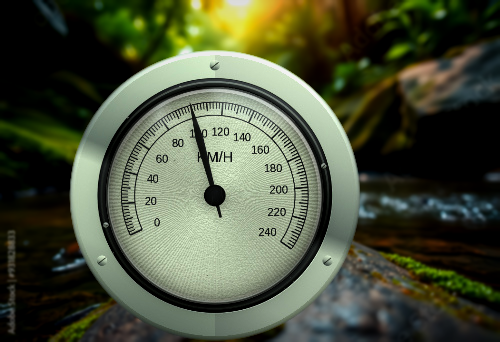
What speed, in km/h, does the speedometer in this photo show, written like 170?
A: 100
